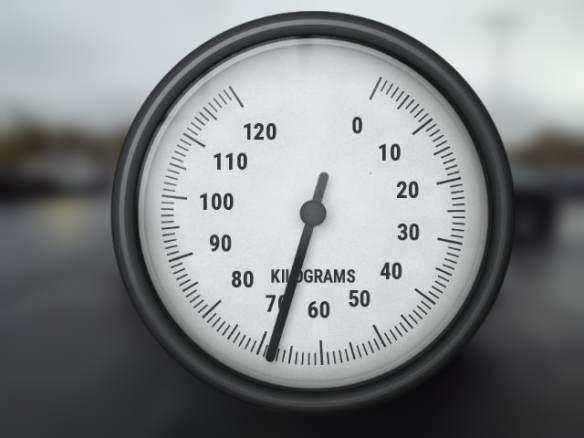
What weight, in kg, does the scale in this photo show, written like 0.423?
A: 68
